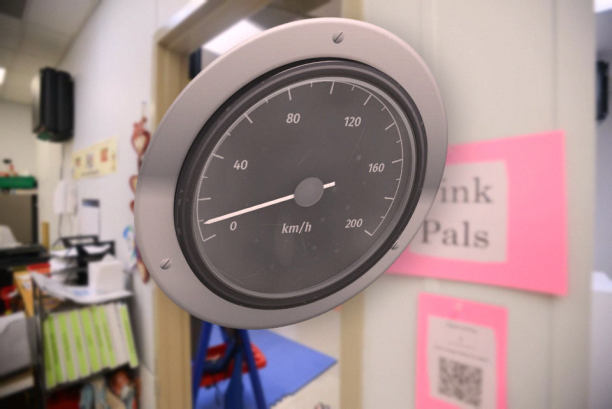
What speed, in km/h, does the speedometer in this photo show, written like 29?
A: 10
